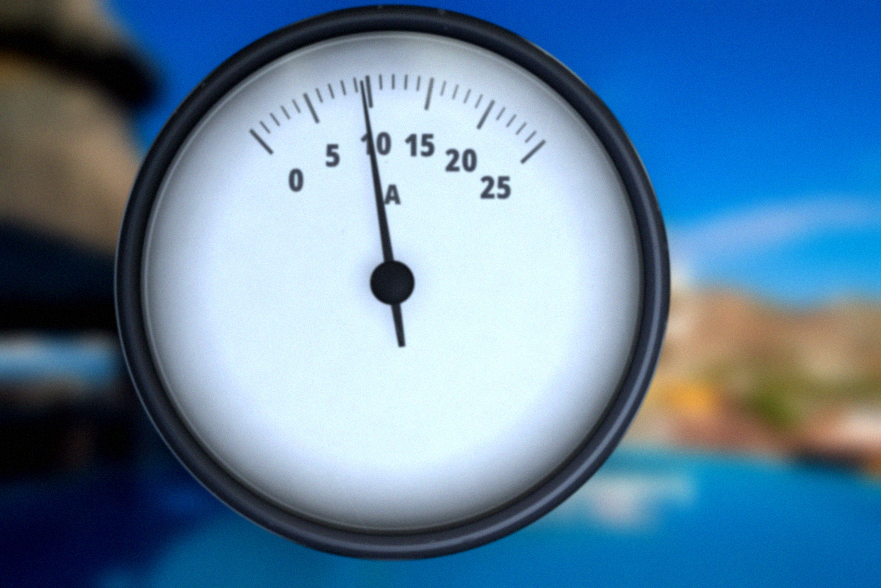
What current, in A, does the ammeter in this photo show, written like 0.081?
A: 9.5
